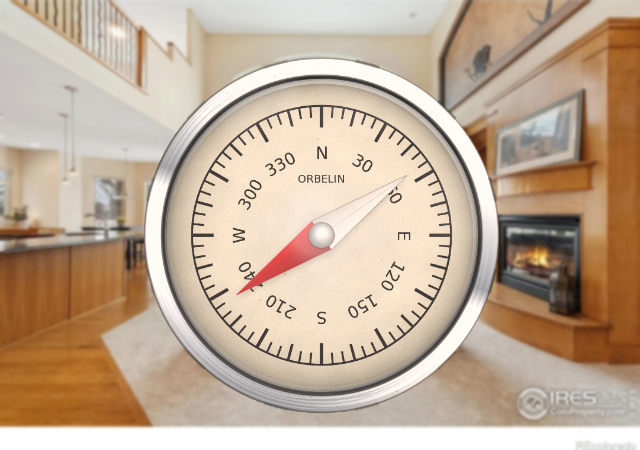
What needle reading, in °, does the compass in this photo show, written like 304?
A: 235
